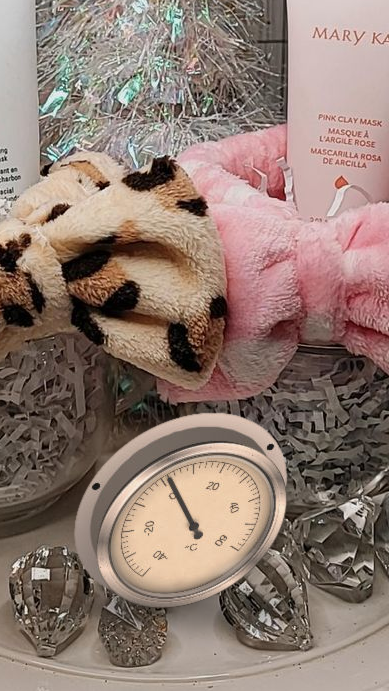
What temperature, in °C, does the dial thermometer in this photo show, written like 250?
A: 2
